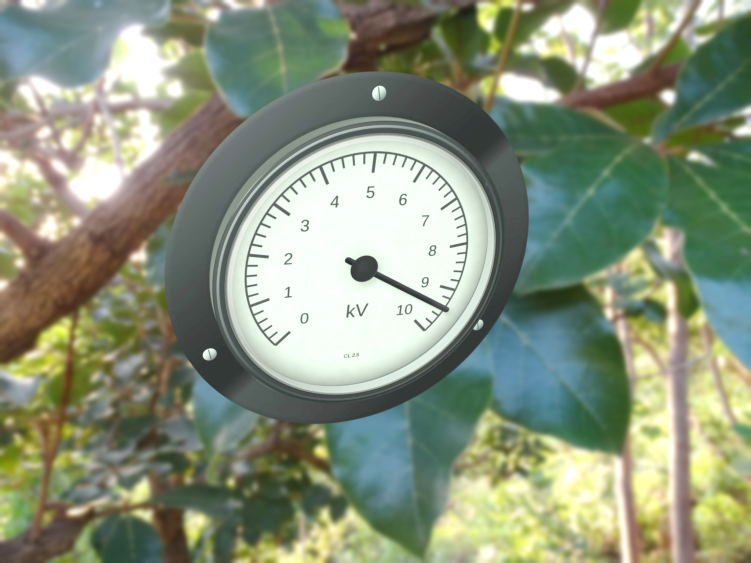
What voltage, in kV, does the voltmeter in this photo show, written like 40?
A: 9.4
